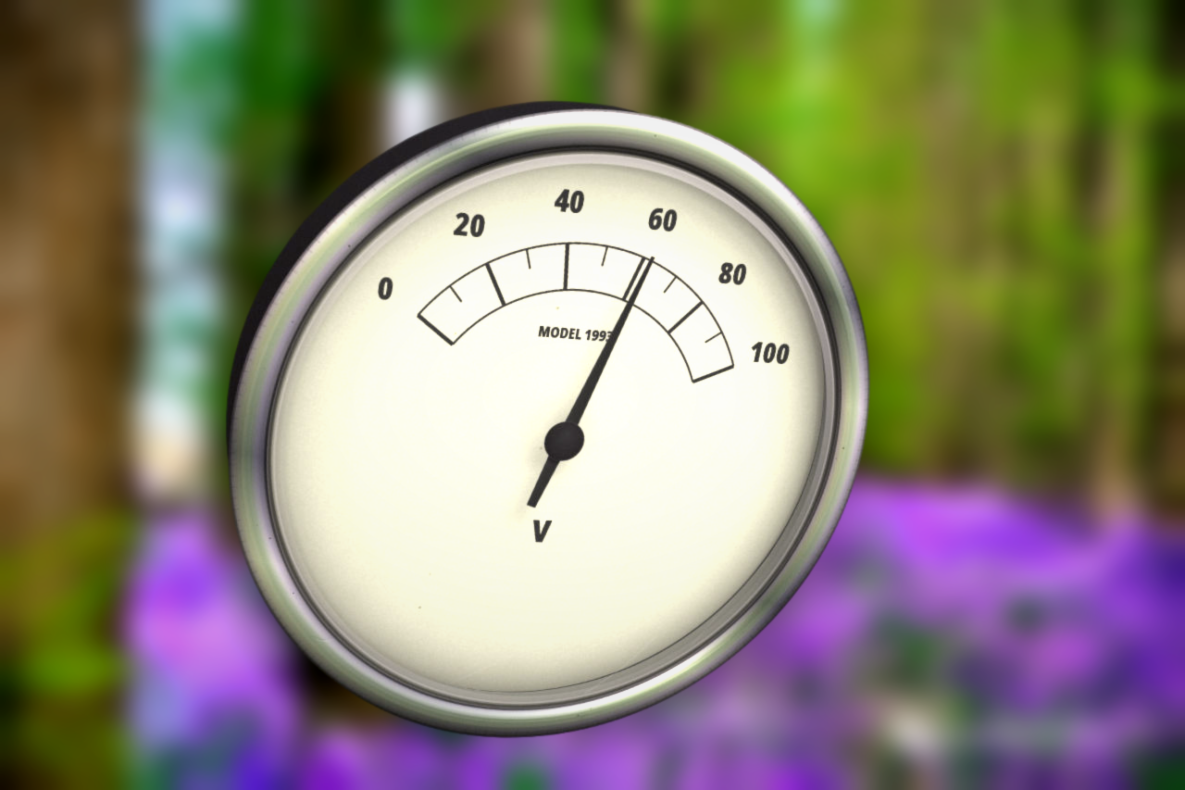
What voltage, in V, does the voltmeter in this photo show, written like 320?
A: 60
